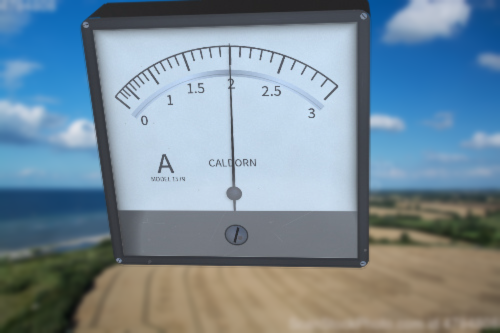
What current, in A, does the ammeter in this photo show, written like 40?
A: 2
